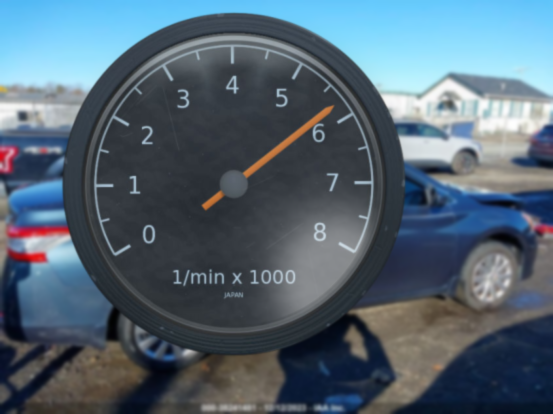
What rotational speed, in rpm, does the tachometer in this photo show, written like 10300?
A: 5750
